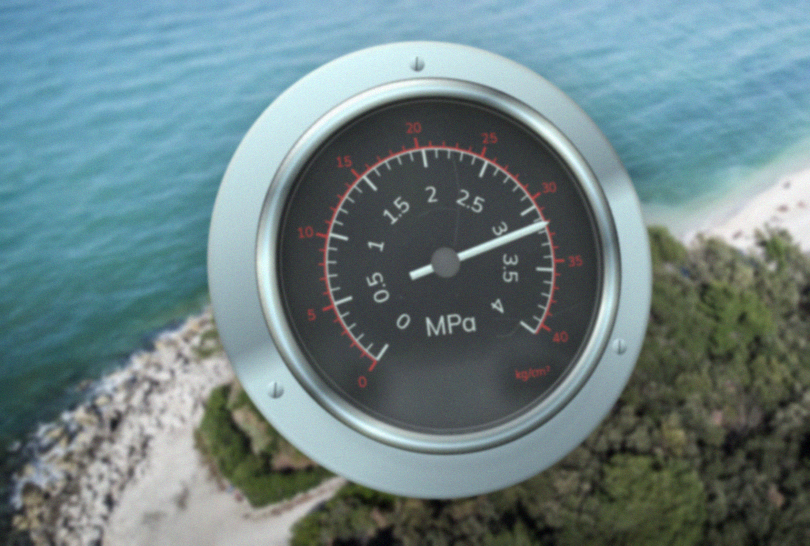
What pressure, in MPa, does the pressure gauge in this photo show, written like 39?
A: 3.15
